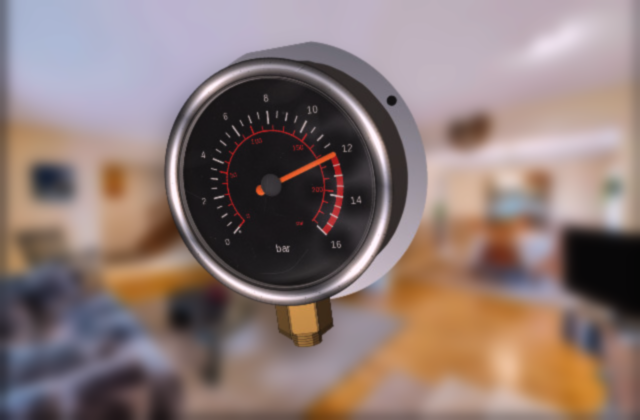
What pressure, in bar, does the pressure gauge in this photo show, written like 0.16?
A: 12
